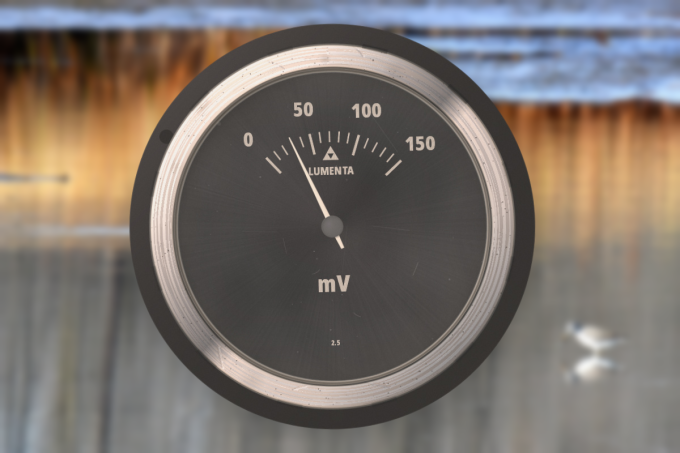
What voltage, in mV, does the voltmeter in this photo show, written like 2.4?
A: 30
